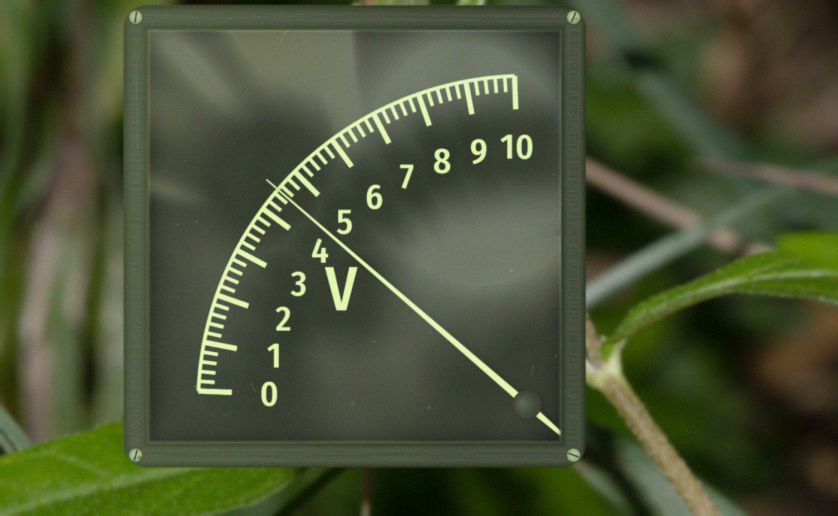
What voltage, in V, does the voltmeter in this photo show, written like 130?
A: 4.5
